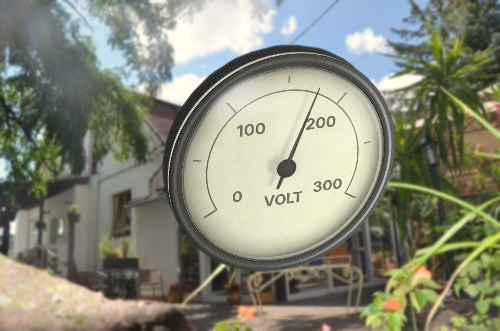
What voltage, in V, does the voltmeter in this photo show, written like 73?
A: 175
